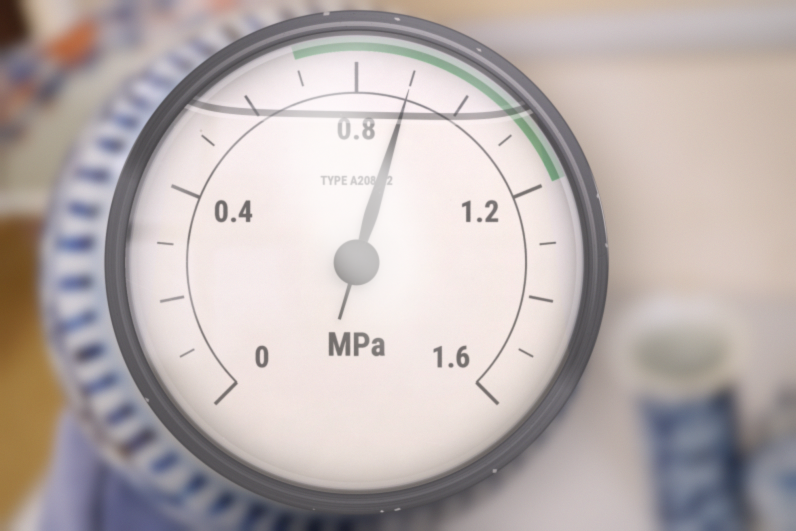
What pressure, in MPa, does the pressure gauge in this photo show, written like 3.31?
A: 0.9
